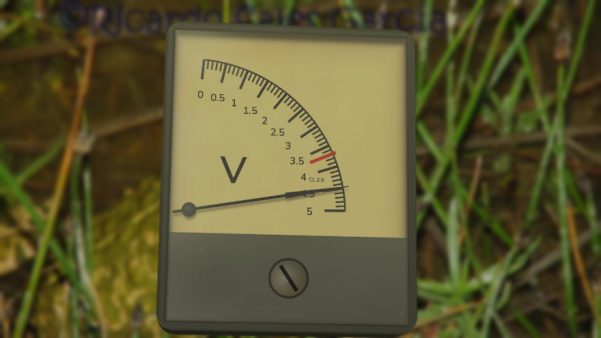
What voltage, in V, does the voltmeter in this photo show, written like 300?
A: 4.5
